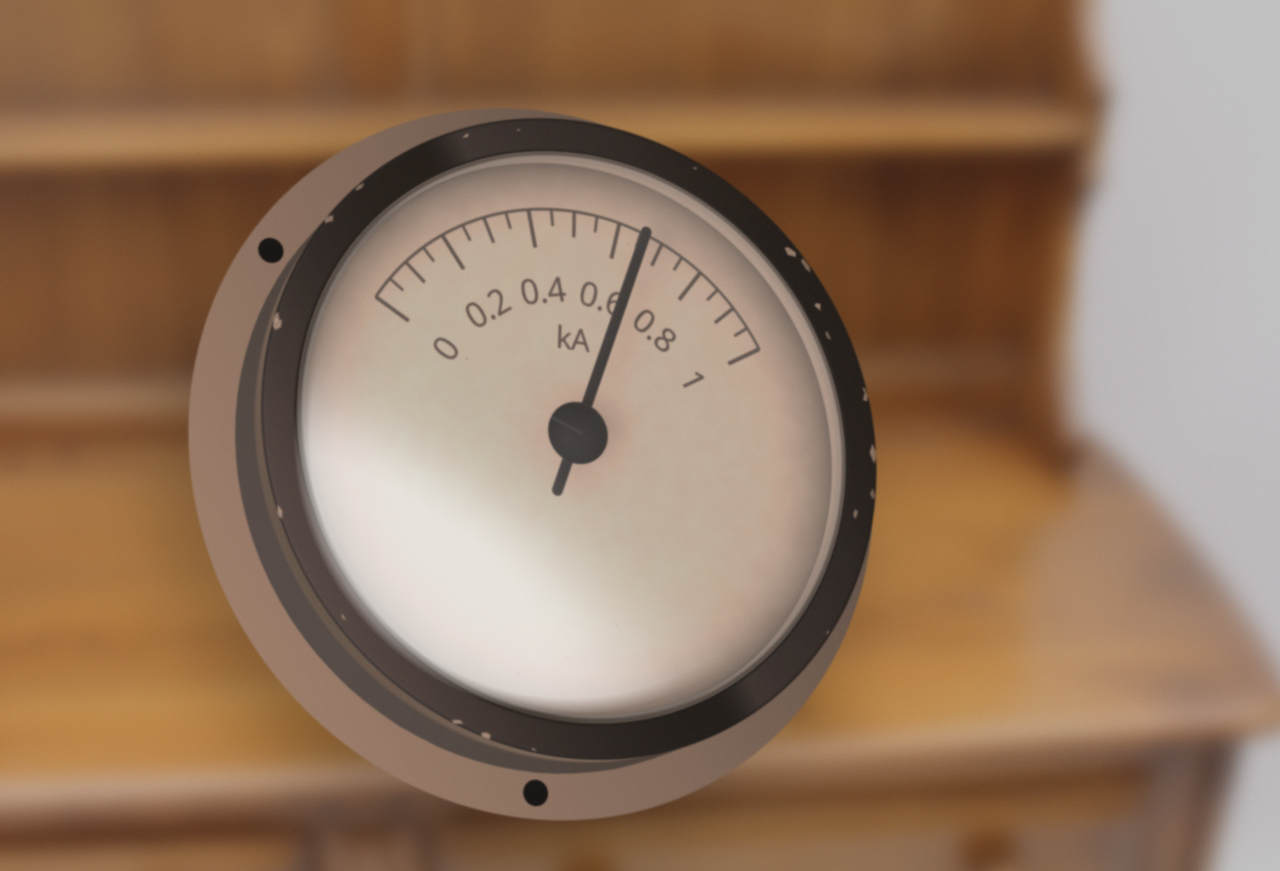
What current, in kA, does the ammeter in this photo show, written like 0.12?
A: 0.65
